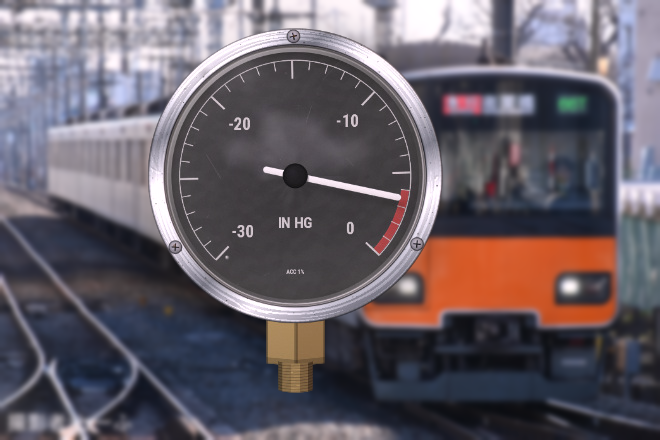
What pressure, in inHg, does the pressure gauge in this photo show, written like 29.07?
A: -3.5
